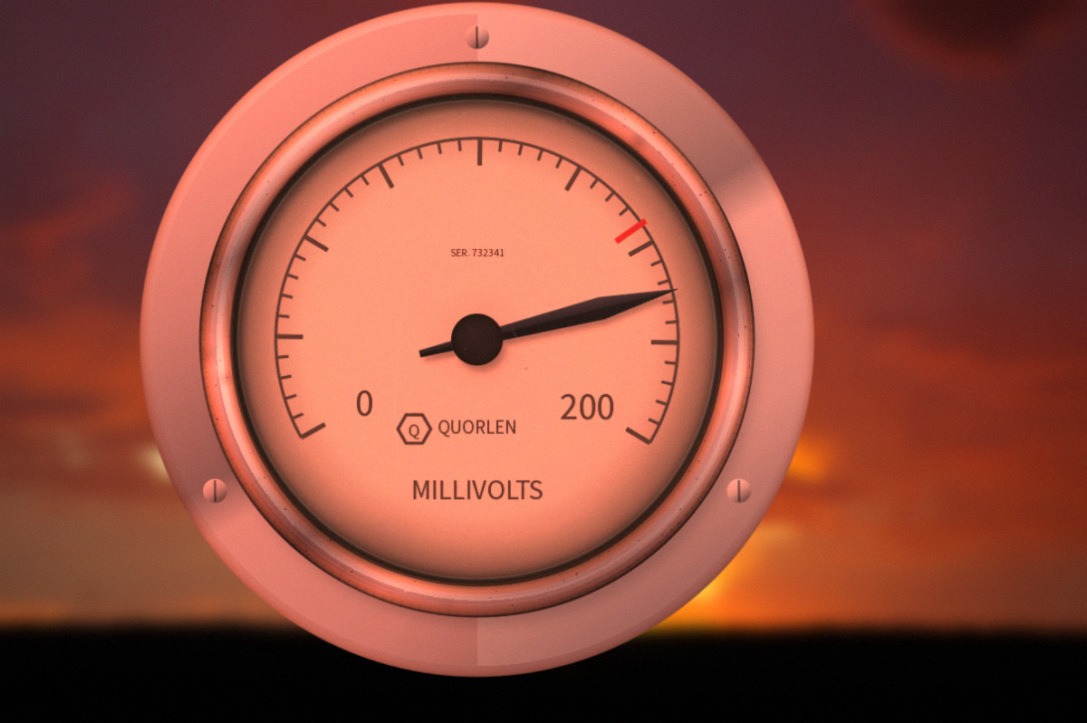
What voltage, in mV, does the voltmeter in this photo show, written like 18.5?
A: 162.5
